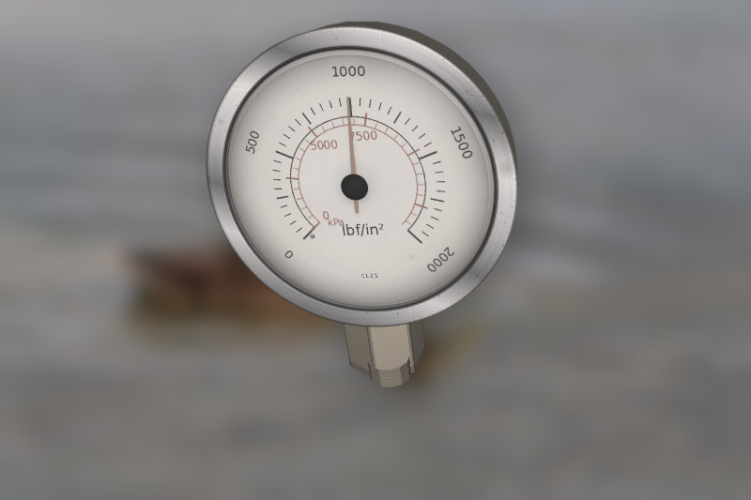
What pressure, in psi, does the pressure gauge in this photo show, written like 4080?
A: 1000
